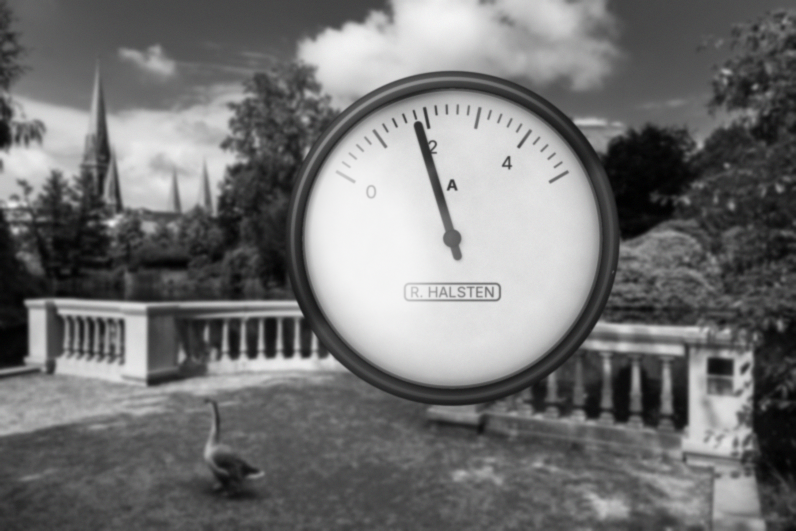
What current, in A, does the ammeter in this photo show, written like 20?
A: 1.8
